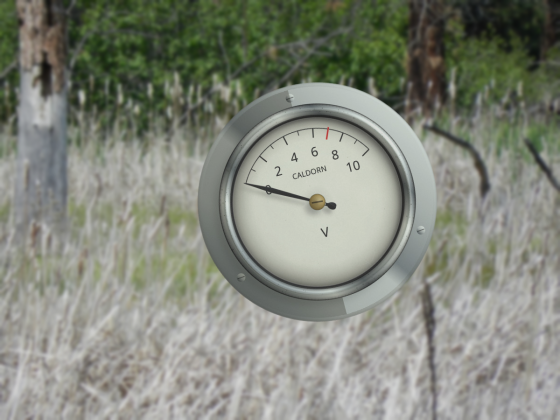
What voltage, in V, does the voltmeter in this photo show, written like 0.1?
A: 0
